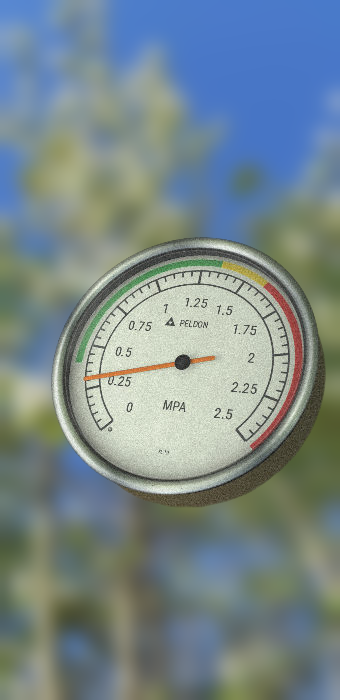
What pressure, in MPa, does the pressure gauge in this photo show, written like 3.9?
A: 0.3
